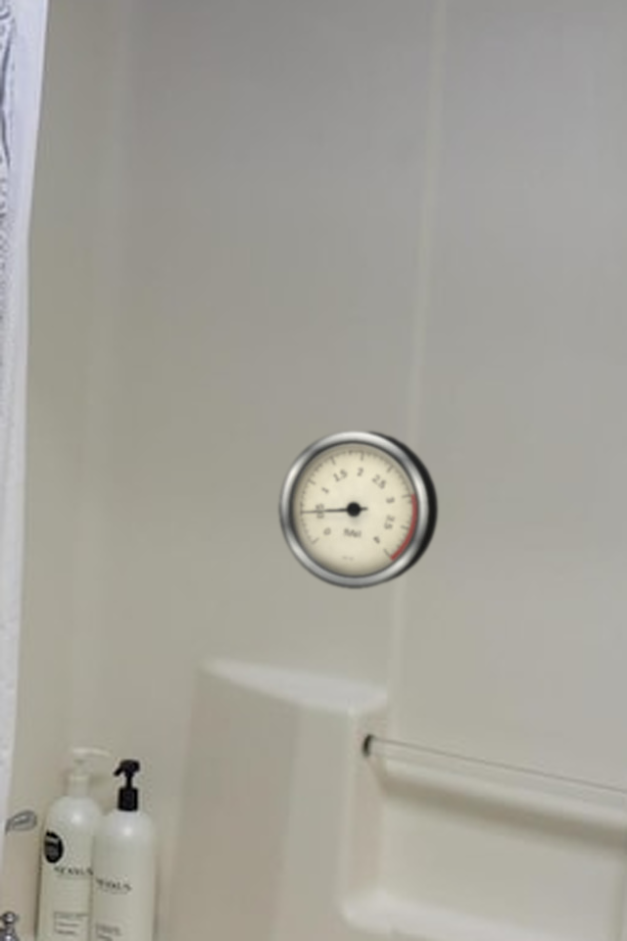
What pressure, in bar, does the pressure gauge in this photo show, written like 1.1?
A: 0.5
